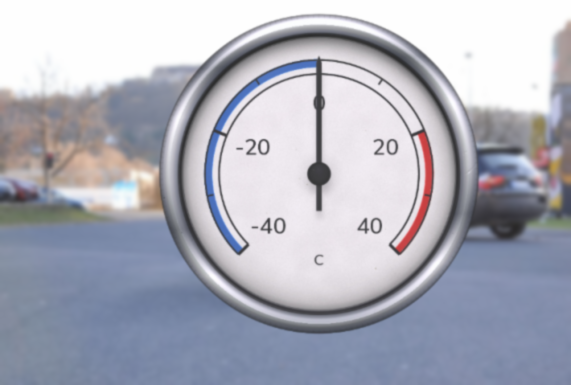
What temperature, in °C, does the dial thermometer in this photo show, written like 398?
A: 0
